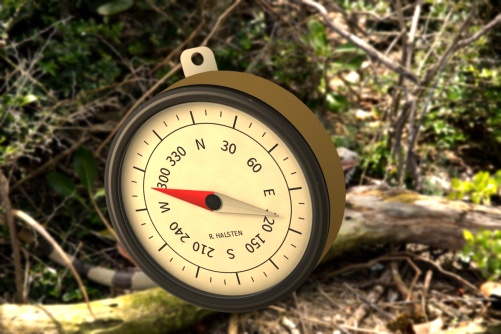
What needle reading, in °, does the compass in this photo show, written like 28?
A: 290
